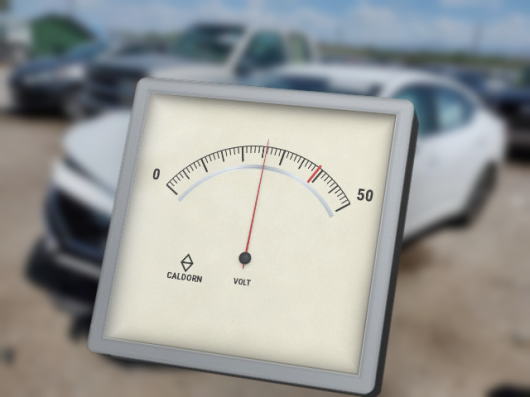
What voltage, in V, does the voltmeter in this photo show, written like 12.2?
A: 26
